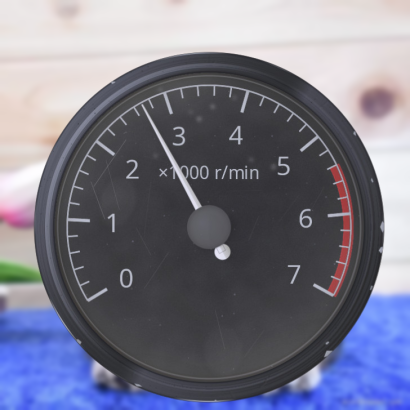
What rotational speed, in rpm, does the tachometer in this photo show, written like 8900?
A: 2700
